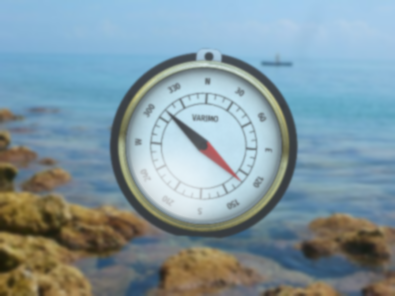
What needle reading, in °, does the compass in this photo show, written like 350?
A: 130
